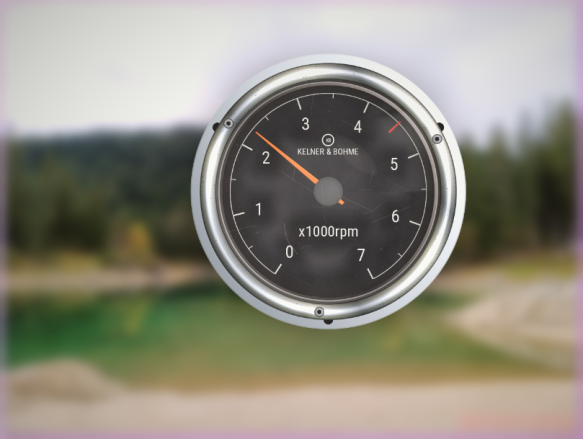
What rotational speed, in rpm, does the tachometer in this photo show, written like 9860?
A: 2250
